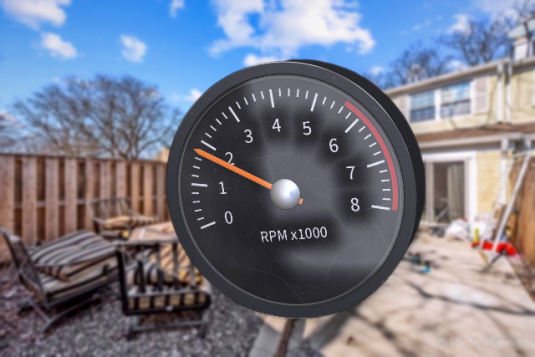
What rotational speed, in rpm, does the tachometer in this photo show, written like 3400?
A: 1800
